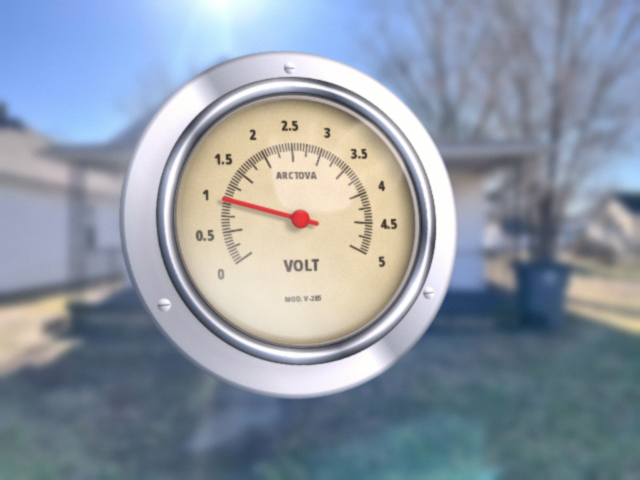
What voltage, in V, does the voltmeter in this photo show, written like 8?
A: 1
